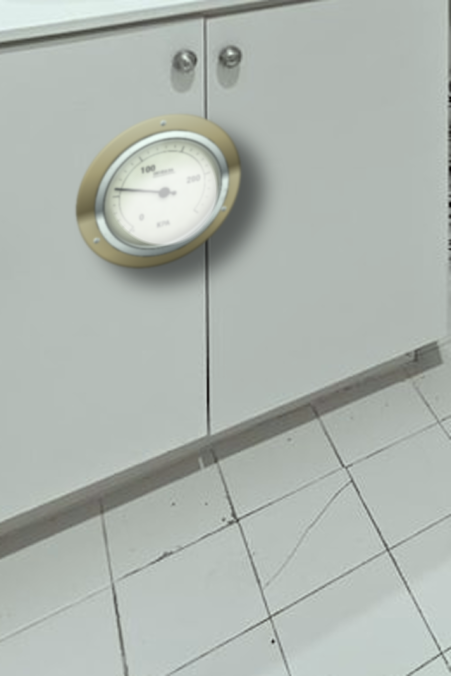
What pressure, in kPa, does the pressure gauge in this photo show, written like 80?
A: 60
